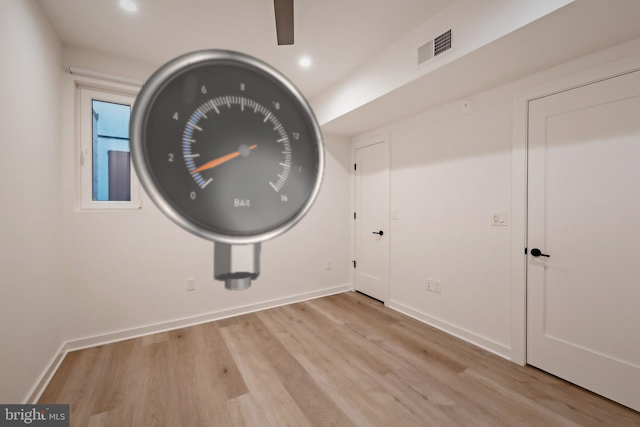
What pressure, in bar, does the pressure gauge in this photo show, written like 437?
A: 1
